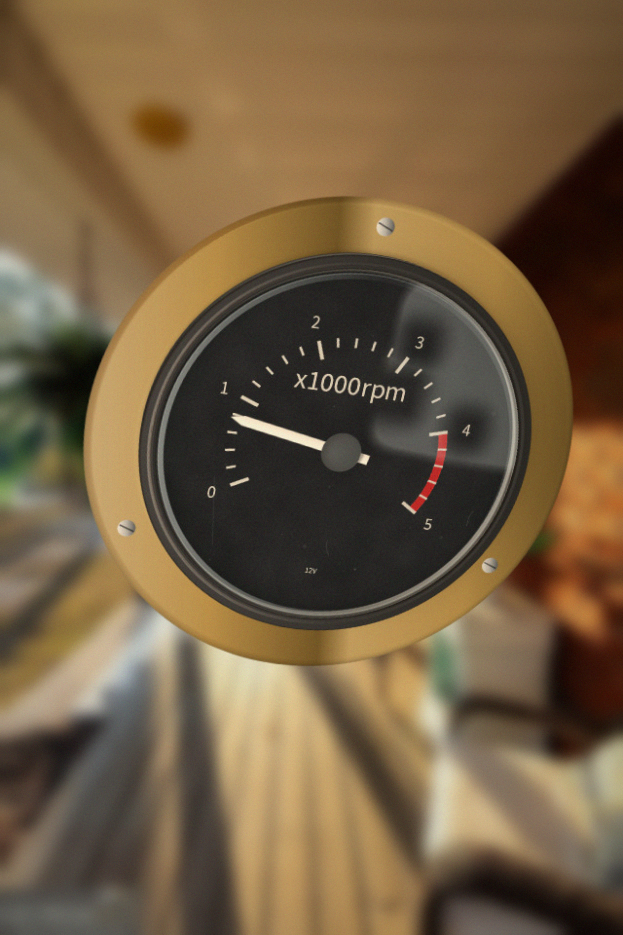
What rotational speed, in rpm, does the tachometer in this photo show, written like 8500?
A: 800
